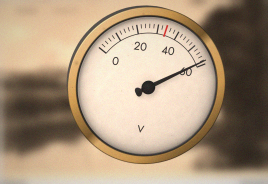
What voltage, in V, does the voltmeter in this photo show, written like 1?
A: 58
